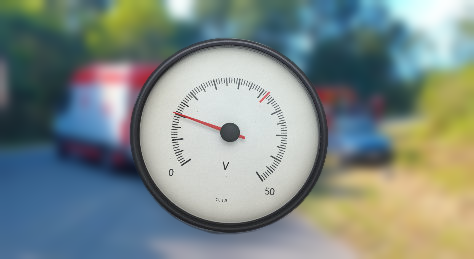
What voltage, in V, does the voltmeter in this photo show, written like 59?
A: 10
